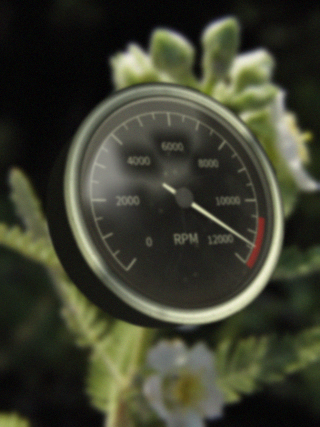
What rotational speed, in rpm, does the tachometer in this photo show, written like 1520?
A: 11500
